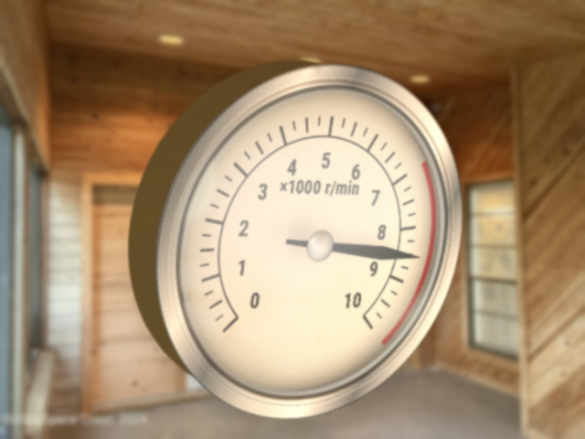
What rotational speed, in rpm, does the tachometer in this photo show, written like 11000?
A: 8500
